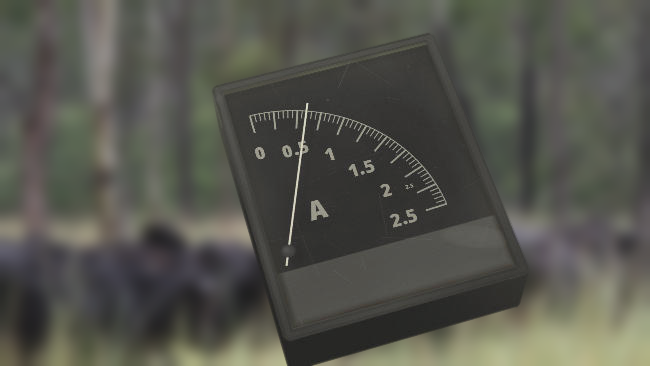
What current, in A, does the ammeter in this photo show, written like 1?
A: 0.6
